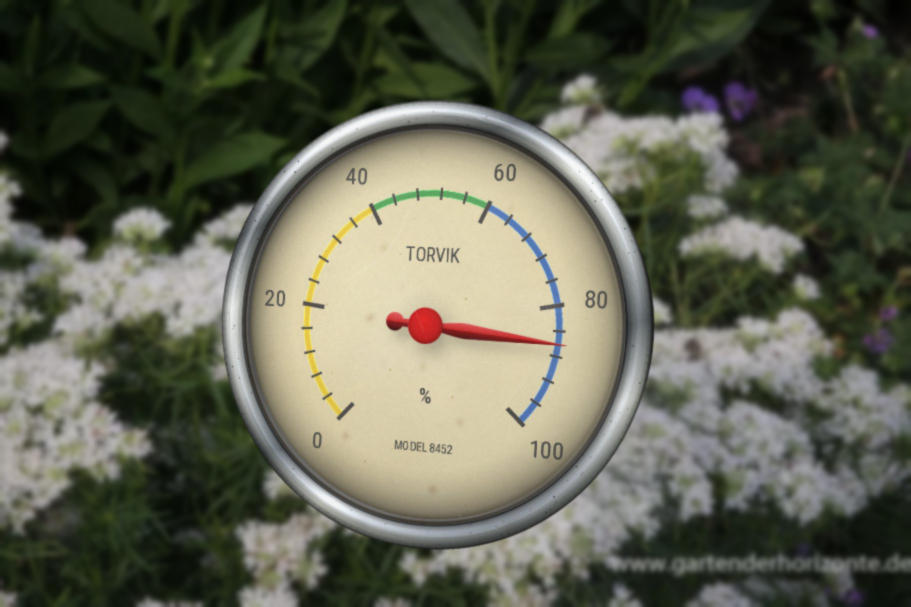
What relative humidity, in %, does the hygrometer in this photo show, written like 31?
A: 86
